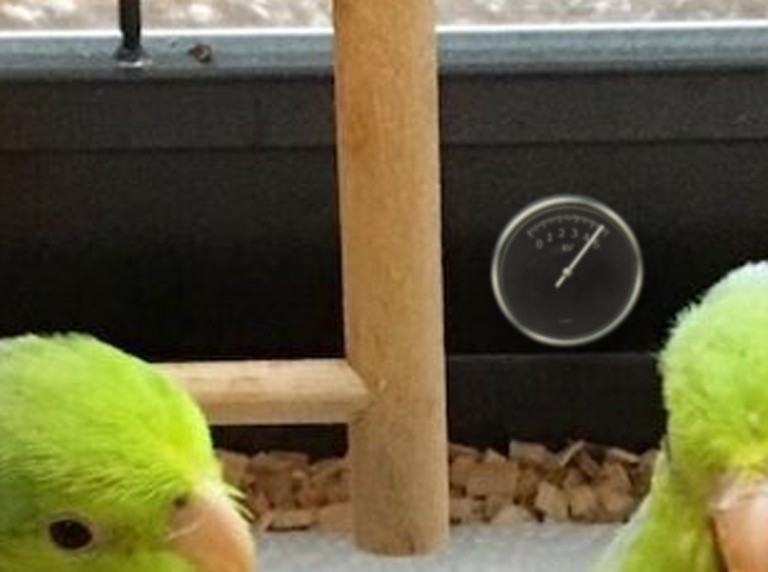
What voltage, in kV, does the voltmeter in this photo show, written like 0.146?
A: 4.5
